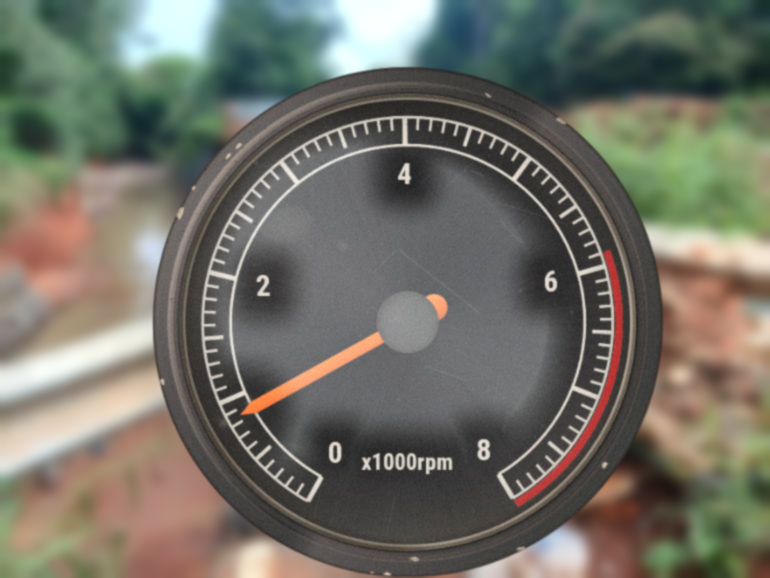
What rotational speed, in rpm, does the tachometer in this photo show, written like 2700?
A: 850
